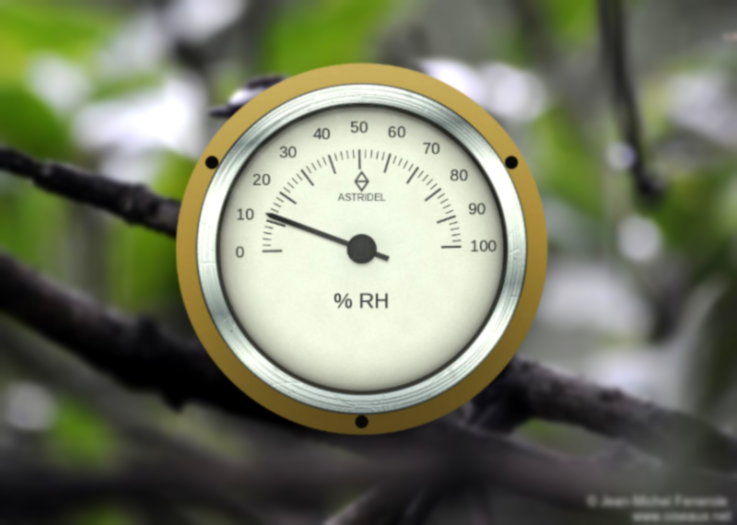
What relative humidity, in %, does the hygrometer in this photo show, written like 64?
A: 12
